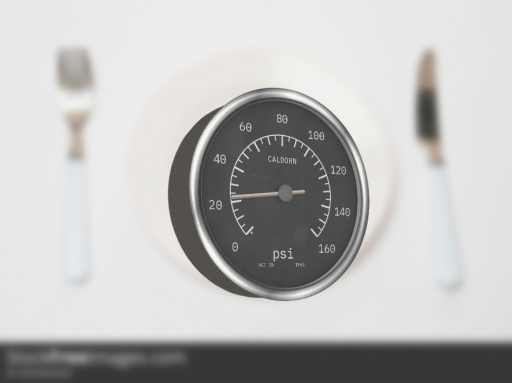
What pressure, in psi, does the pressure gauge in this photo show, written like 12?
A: 22.5
